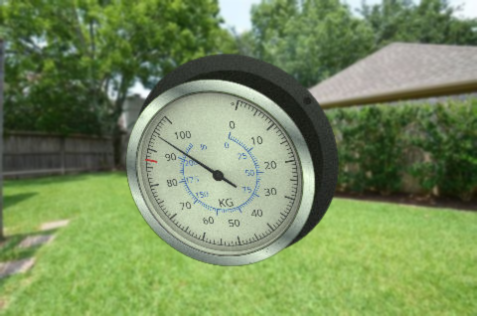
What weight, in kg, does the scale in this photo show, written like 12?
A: 95
